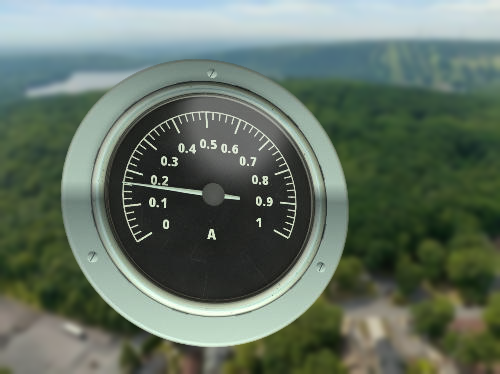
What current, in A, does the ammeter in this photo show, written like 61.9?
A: 0.16
